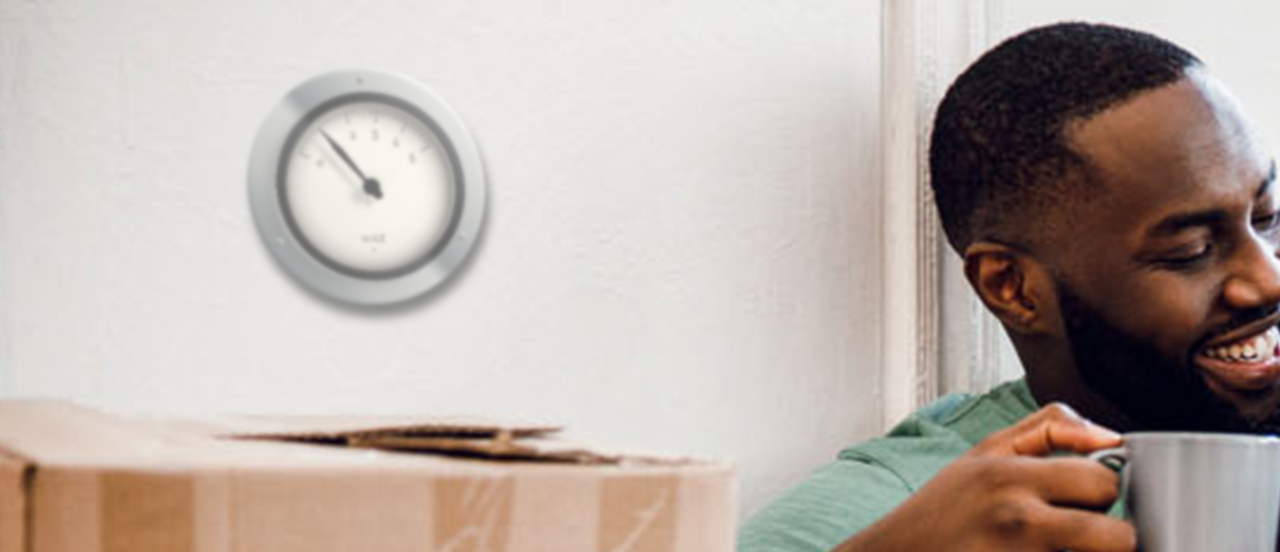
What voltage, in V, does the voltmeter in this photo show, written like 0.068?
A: 1
